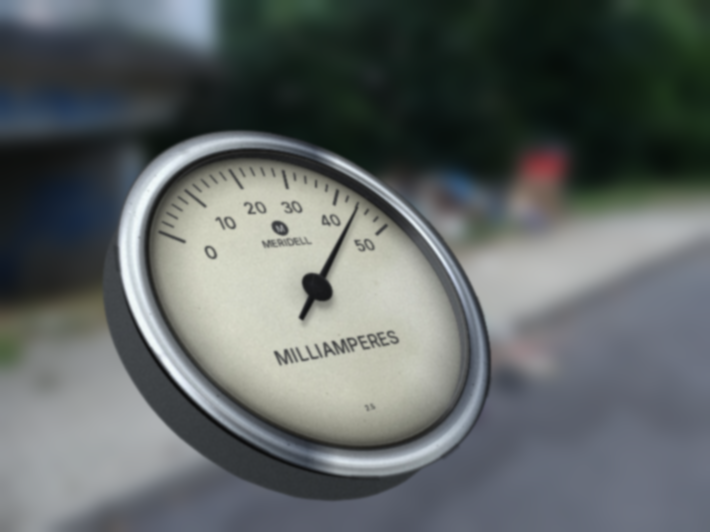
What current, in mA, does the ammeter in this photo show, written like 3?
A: 44
